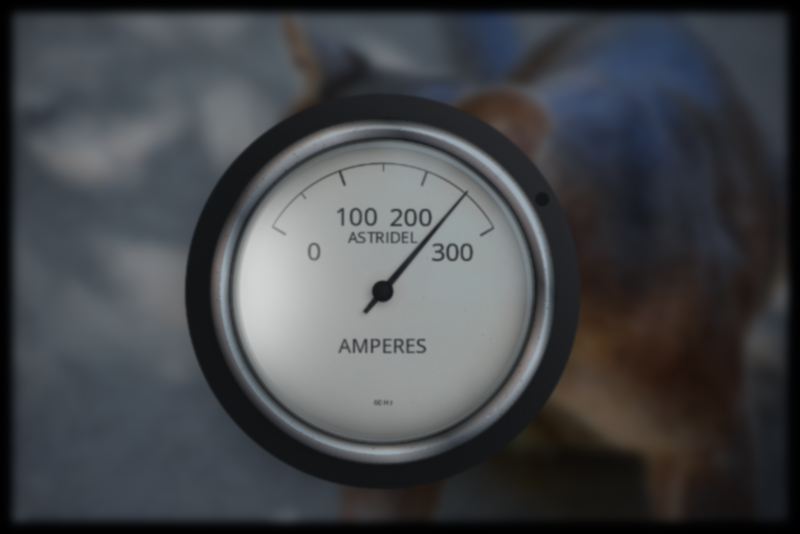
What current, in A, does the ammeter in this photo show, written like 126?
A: 250
